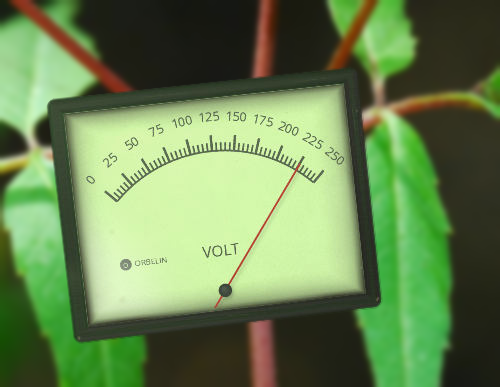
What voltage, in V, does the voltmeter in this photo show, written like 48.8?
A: 225
